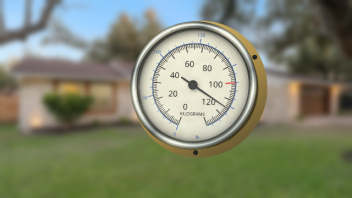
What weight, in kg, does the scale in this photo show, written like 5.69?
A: 115
